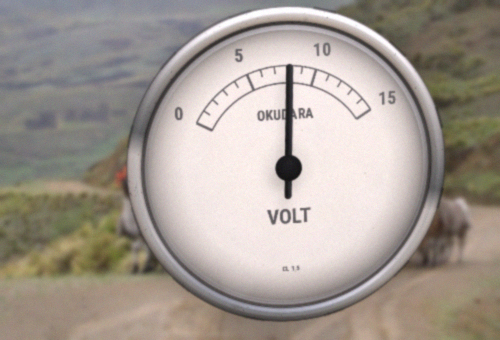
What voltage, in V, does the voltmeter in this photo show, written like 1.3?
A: 8
